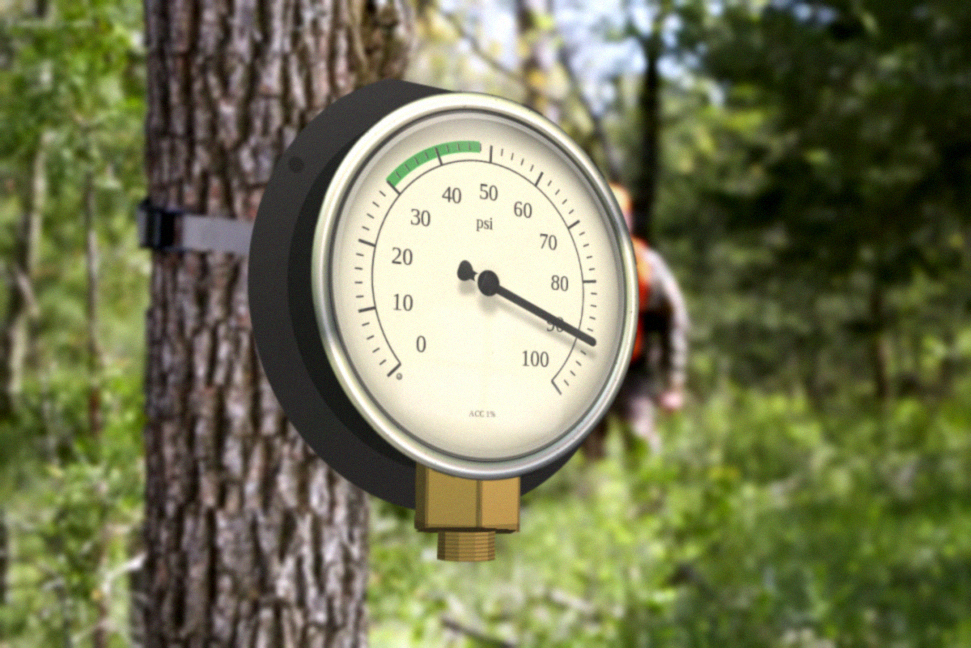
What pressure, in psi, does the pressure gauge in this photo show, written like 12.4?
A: 90
